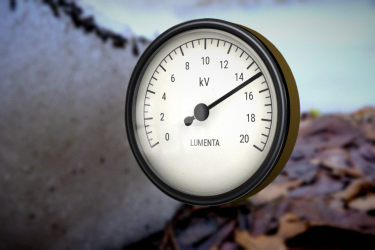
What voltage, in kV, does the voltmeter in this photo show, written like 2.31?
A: 15
